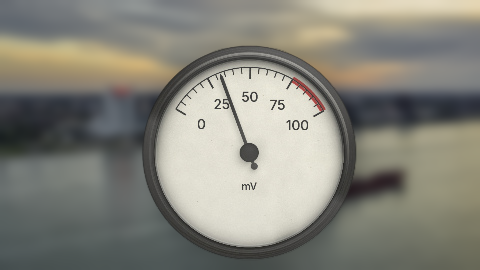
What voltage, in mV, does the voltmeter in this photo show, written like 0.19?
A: 32.5
